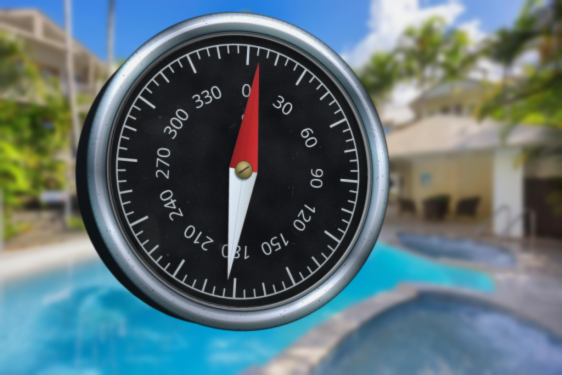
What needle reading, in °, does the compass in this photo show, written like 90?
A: 5
